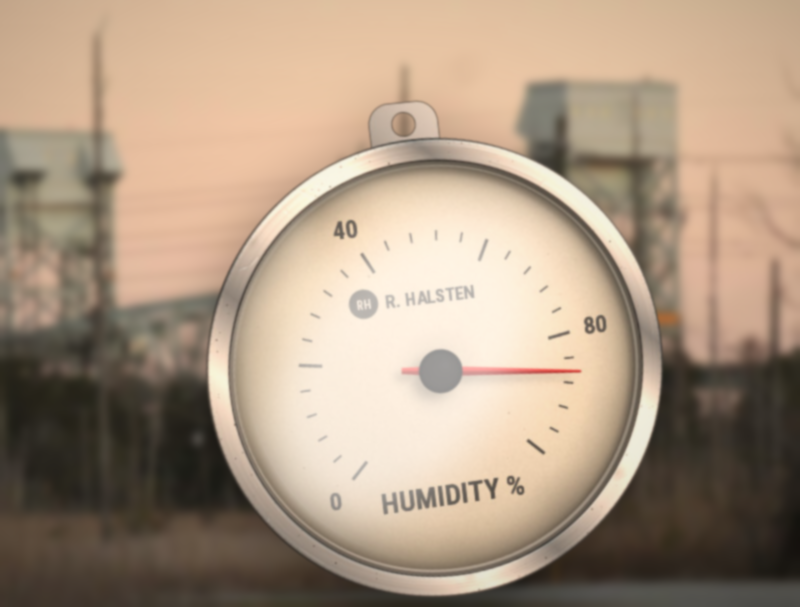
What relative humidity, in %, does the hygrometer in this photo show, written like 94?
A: 86
